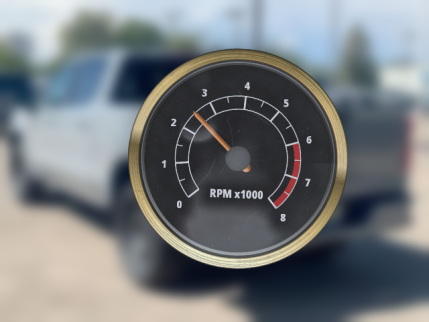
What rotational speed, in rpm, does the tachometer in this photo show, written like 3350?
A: 2500
